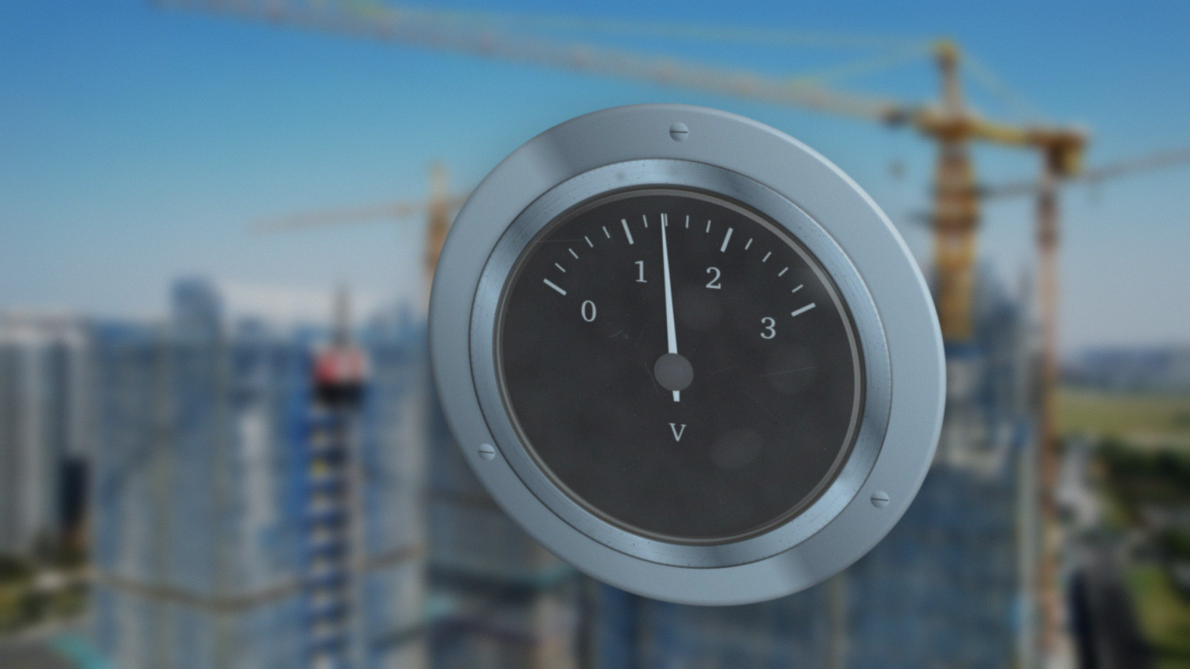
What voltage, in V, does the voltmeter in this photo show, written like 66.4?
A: 1.4
